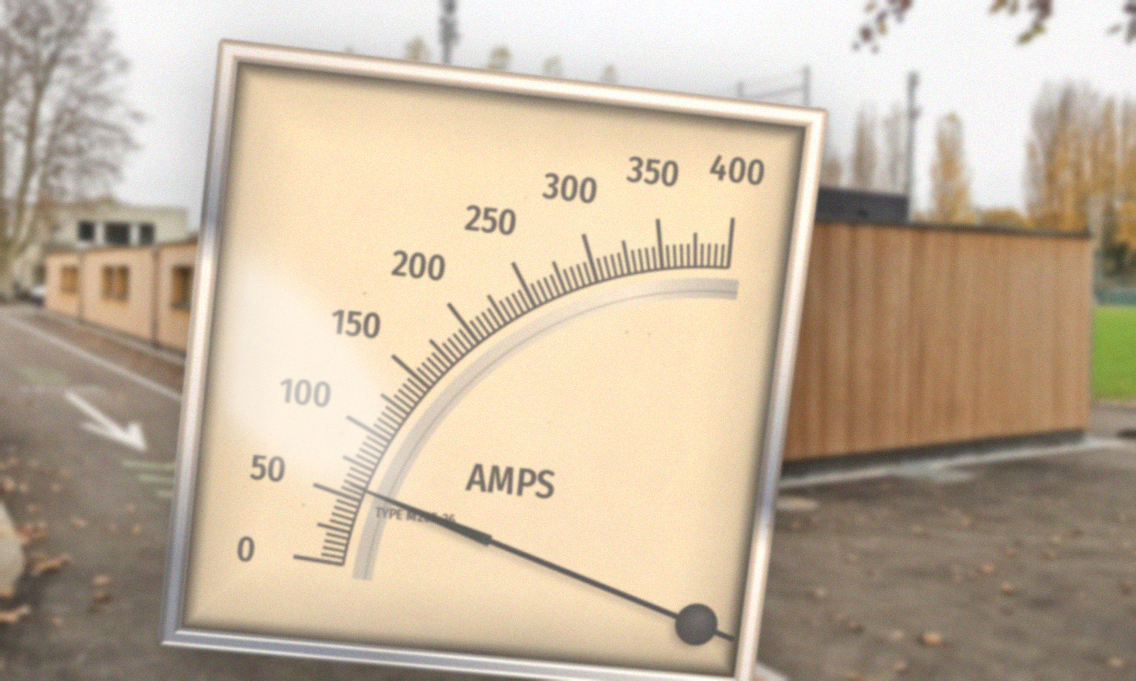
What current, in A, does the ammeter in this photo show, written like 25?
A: 60
